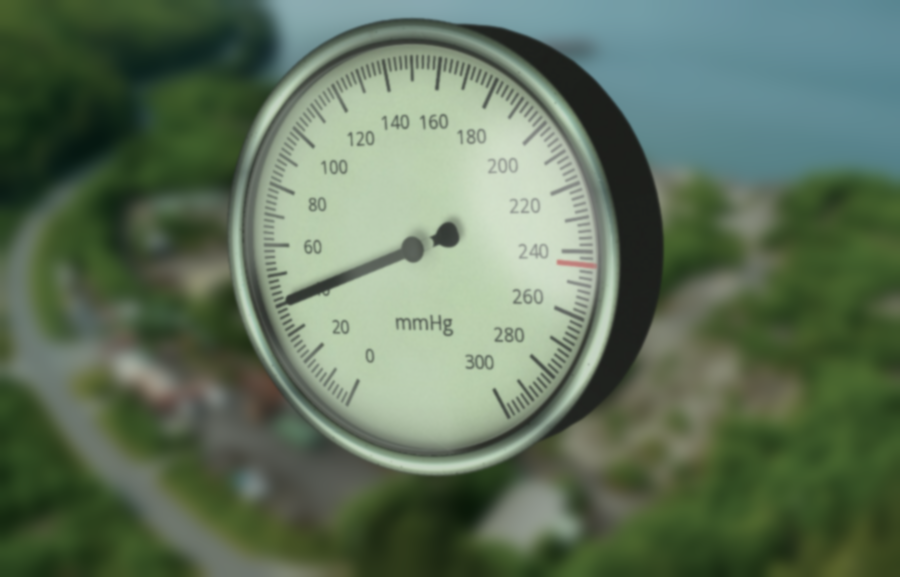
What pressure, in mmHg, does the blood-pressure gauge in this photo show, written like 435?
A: 40
